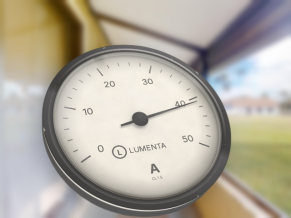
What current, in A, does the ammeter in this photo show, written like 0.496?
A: 41
